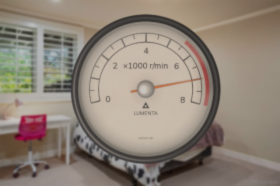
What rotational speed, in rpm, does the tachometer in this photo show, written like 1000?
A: 7000
